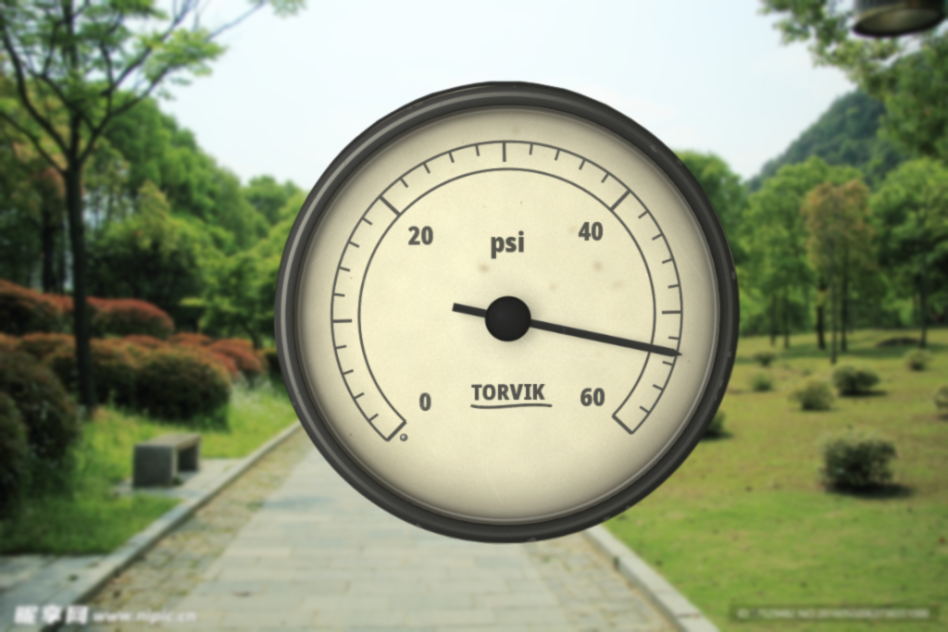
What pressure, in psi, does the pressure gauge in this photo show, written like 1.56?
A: 53
